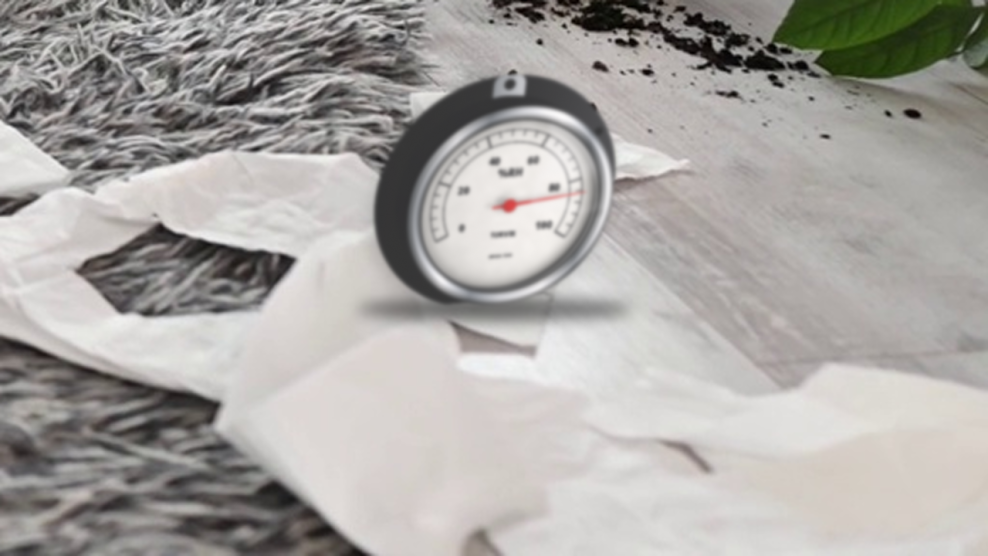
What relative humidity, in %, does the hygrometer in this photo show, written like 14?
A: 84
